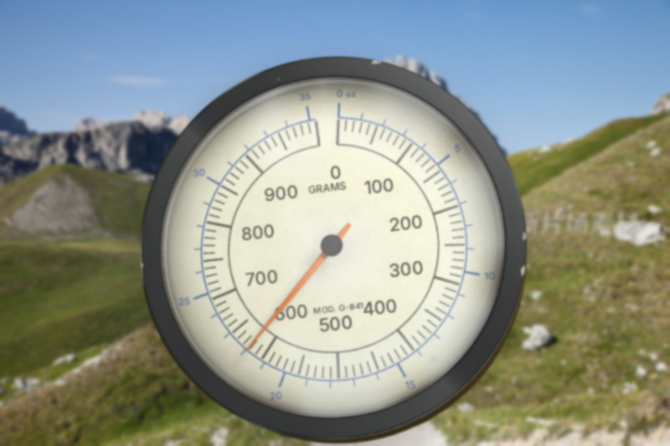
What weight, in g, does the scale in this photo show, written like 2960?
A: 620
